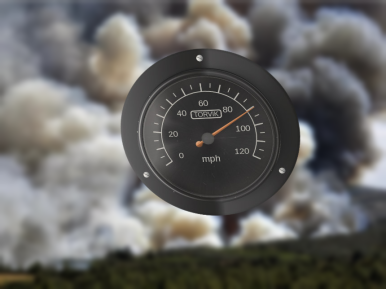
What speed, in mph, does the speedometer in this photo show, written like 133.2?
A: 90
